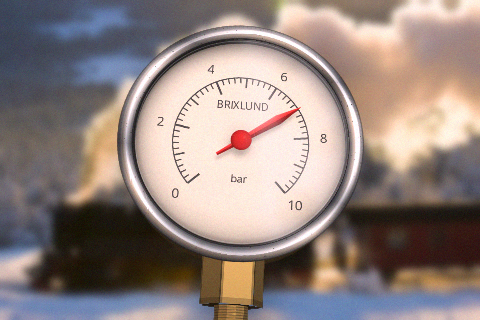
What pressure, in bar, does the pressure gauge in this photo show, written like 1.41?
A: 7
